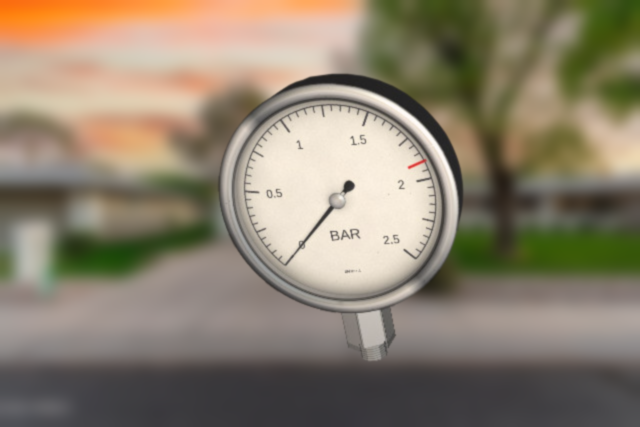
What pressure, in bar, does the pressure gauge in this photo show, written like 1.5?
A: 0
